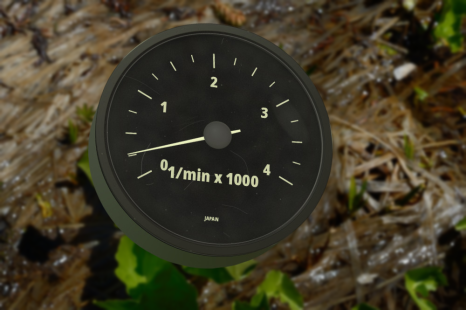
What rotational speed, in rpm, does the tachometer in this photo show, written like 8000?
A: 250
